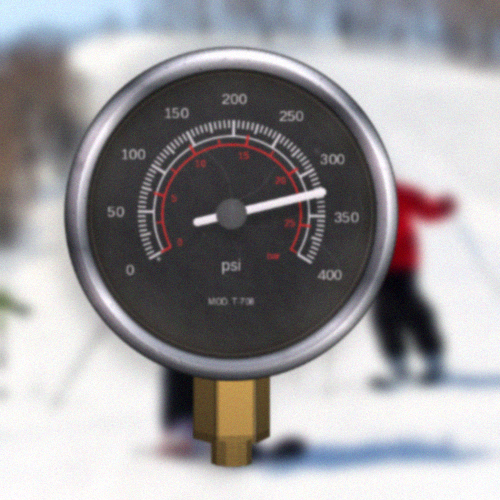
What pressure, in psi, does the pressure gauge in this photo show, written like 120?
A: 325
